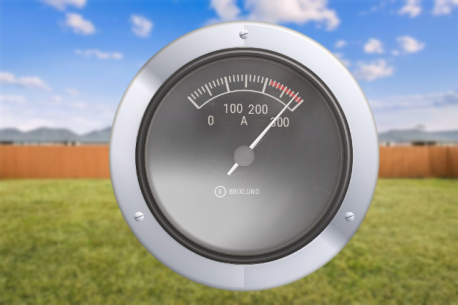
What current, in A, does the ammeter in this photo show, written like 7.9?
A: 280
